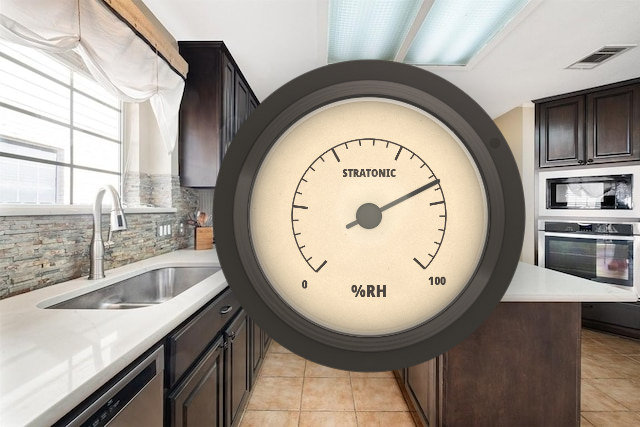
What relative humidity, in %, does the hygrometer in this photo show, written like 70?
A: 74
